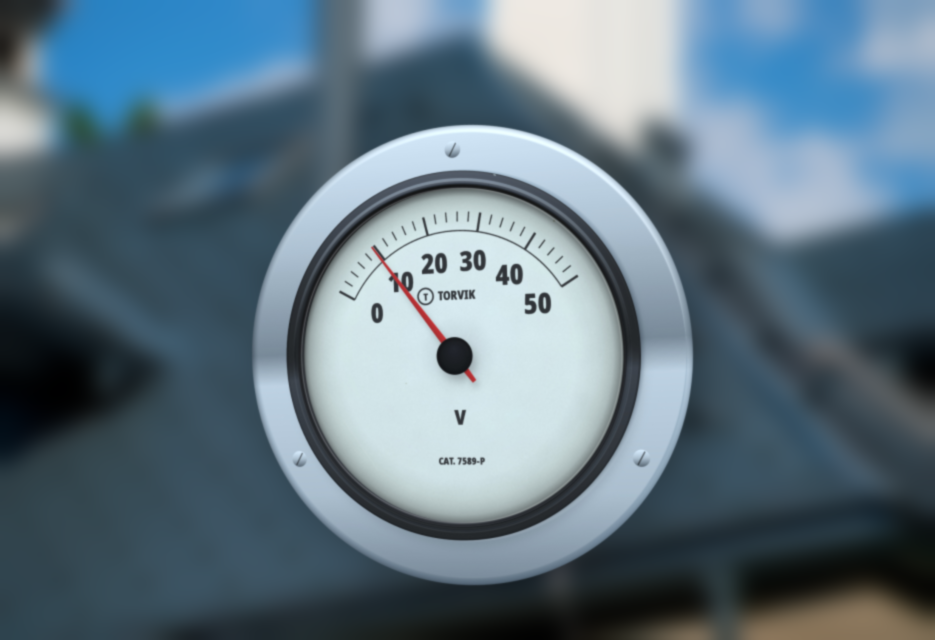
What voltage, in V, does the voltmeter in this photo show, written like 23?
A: 10
